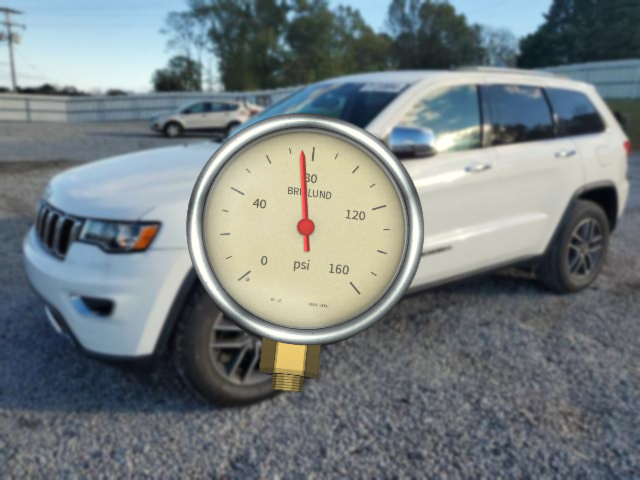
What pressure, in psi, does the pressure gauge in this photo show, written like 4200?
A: 75
